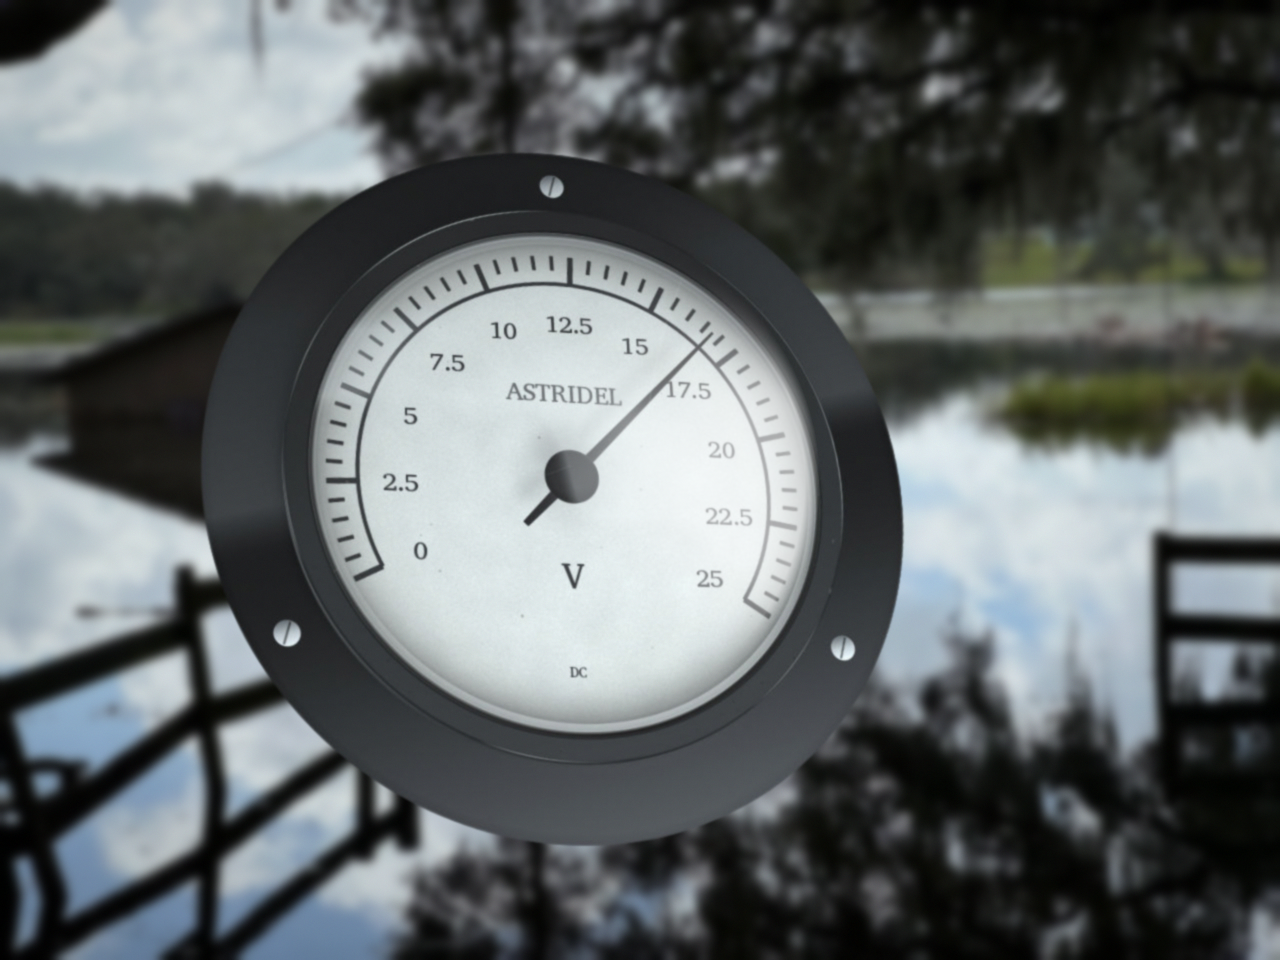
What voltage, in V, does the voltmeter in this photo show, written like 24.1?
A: 16.75
